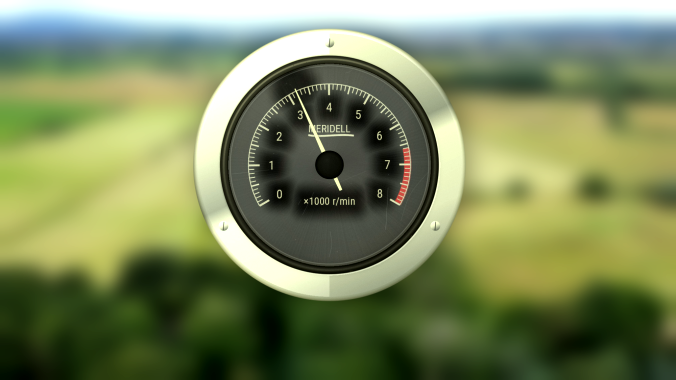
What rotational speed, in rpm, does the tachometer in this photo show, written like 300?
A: 3200
